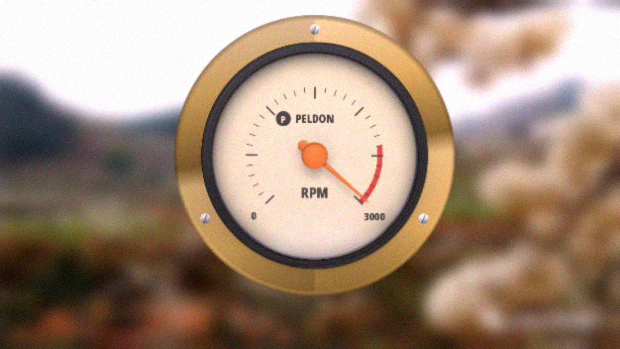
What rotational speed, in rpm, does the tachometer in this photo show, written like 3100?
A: 2950
